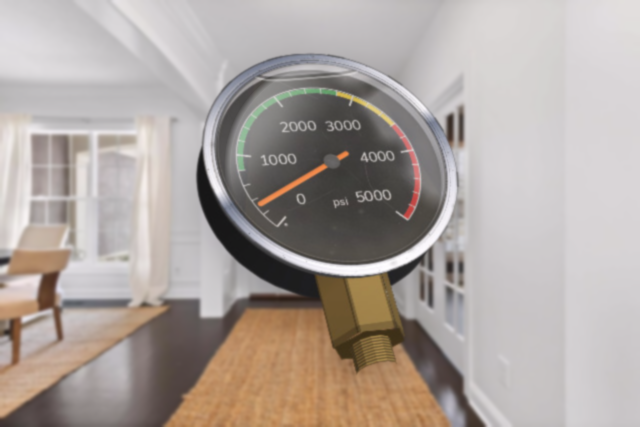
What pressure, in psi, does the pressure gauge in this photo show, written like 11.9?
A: 300
